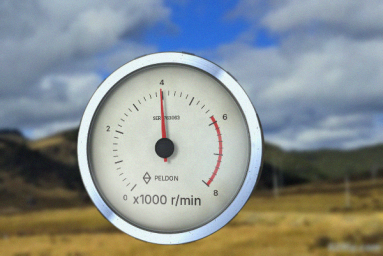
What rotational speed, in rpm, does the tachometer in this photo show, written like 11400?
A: 4000
